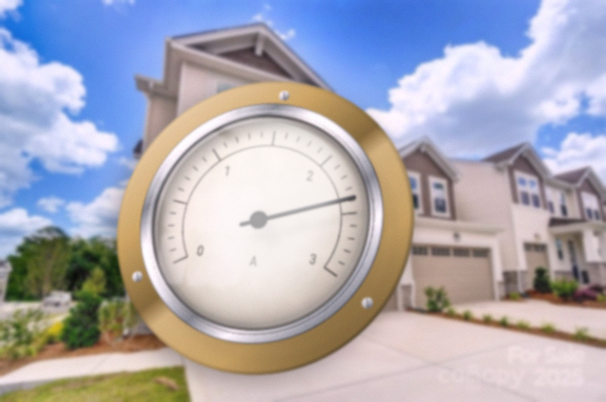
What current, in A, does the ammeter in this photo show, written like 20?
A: 2.4
